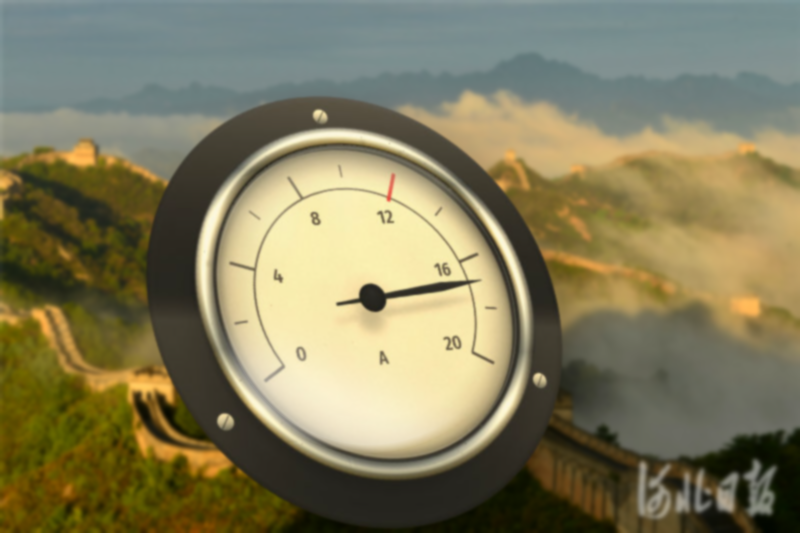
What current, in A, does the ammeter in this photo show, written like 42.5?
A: 17
